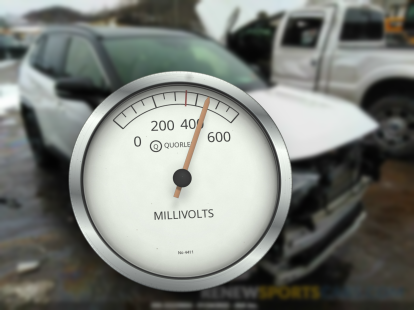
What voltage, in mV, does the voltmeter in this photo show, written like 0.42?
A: 450
